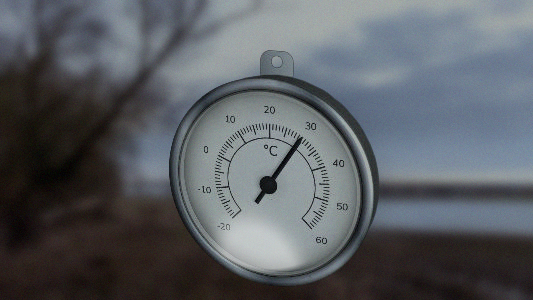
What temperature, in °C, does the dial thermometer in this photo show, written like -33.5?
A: 30
